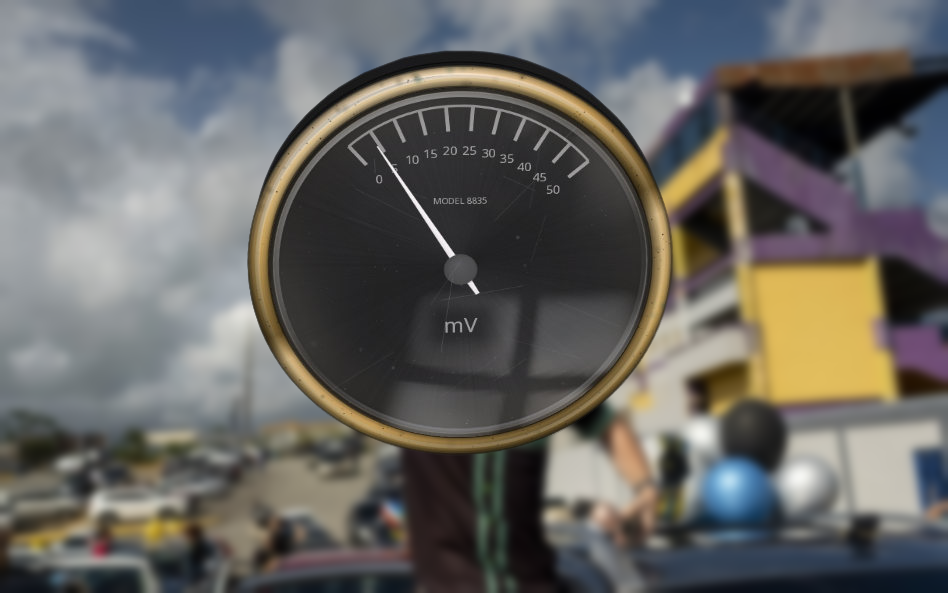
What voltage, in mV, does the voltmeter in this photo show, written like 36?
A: 5
